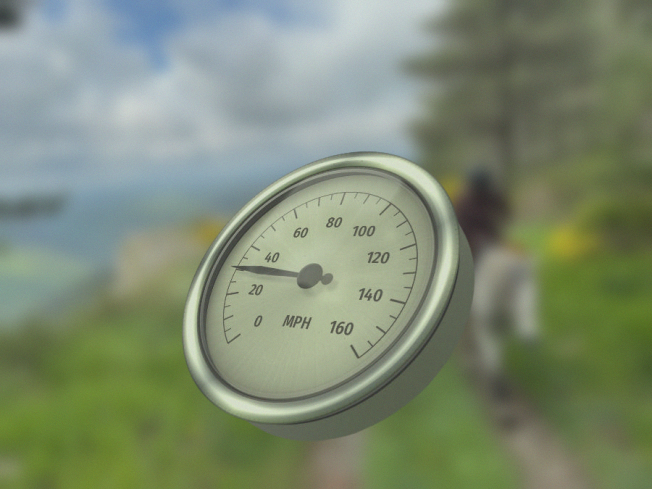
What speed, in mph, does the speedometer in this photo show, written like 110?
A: 30
